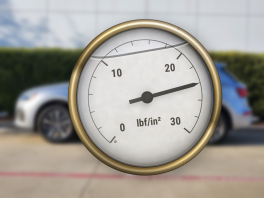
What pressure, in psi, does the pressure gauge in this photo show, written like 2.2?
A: 24
